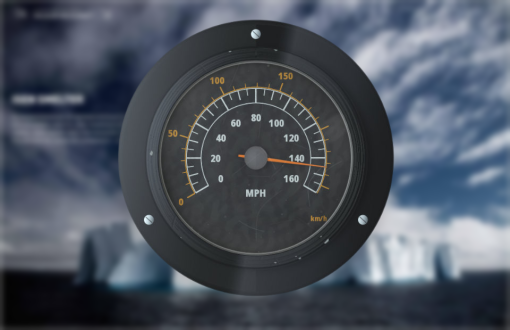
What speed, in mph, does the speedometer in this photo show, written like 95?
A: 145
